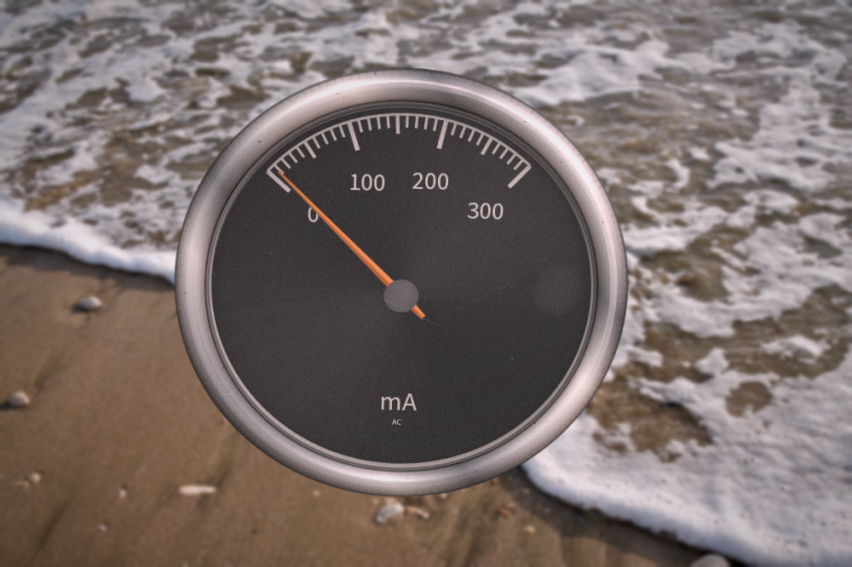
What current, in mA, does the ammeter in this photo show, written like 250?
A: 10
